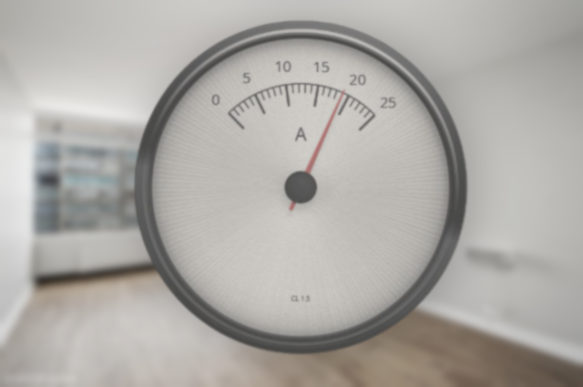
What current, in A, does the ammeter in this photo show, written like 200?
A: 19
